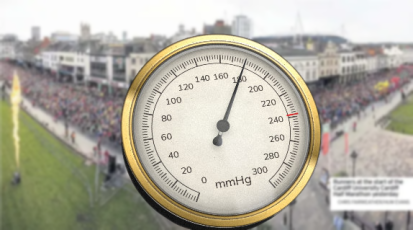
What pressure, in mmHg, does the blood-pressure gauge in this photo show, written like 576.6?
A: 180
